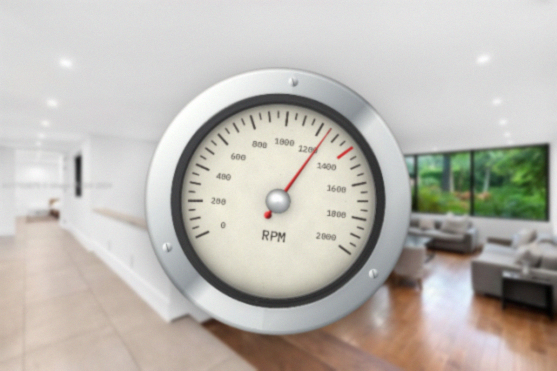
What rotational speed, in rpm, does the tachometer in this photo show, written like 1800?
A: 1250
